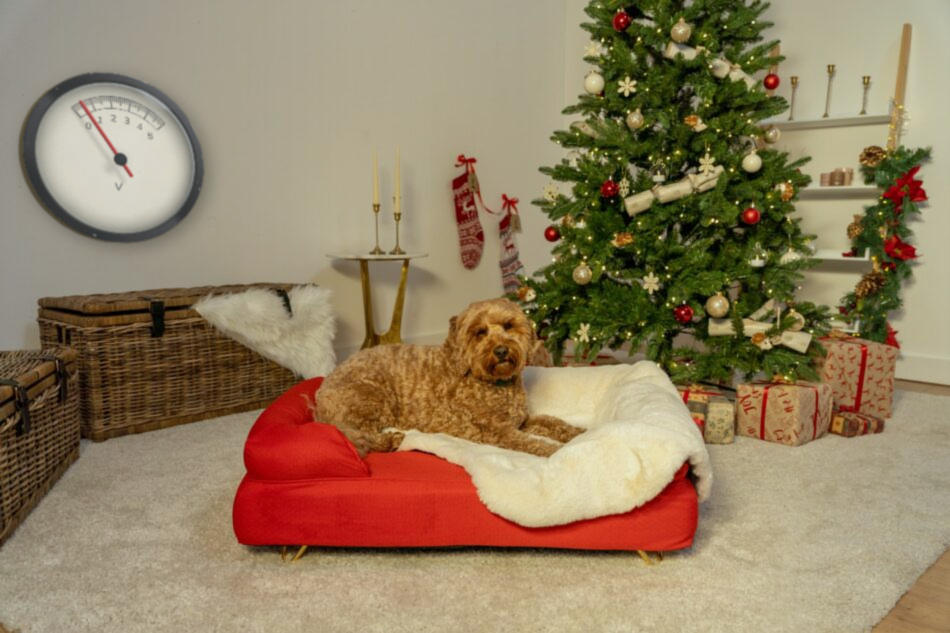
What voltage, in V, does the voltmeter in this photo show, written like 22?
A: 0.5
